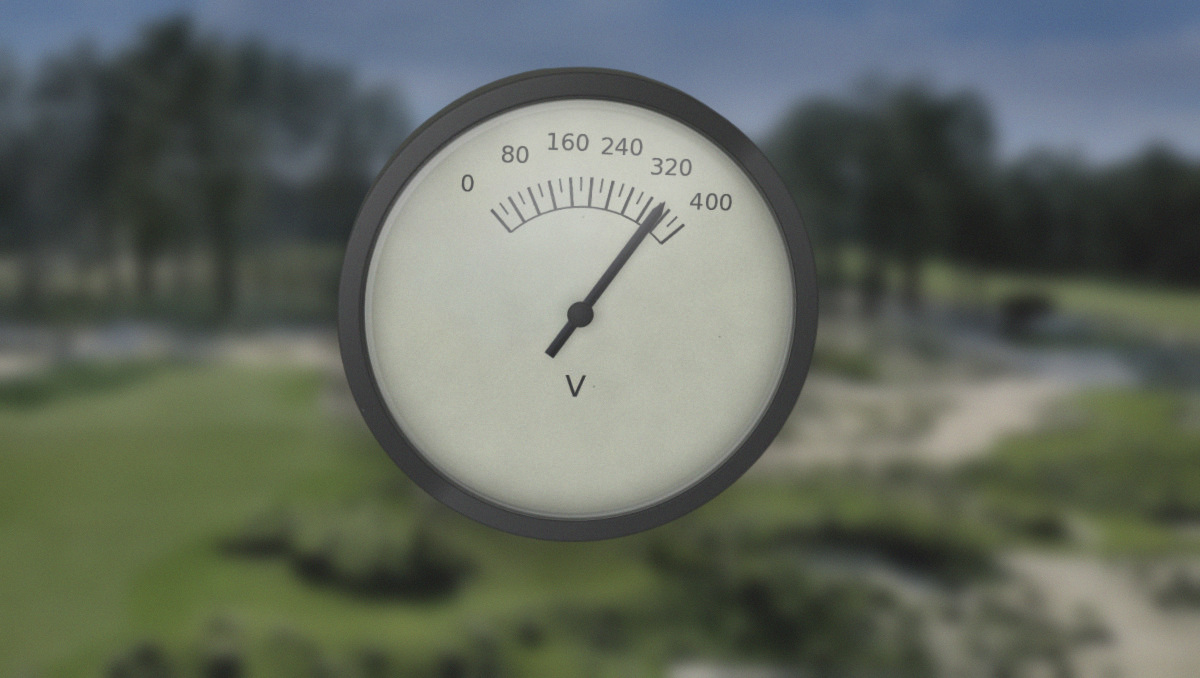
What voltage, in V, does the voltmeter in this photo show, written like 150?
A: 340
